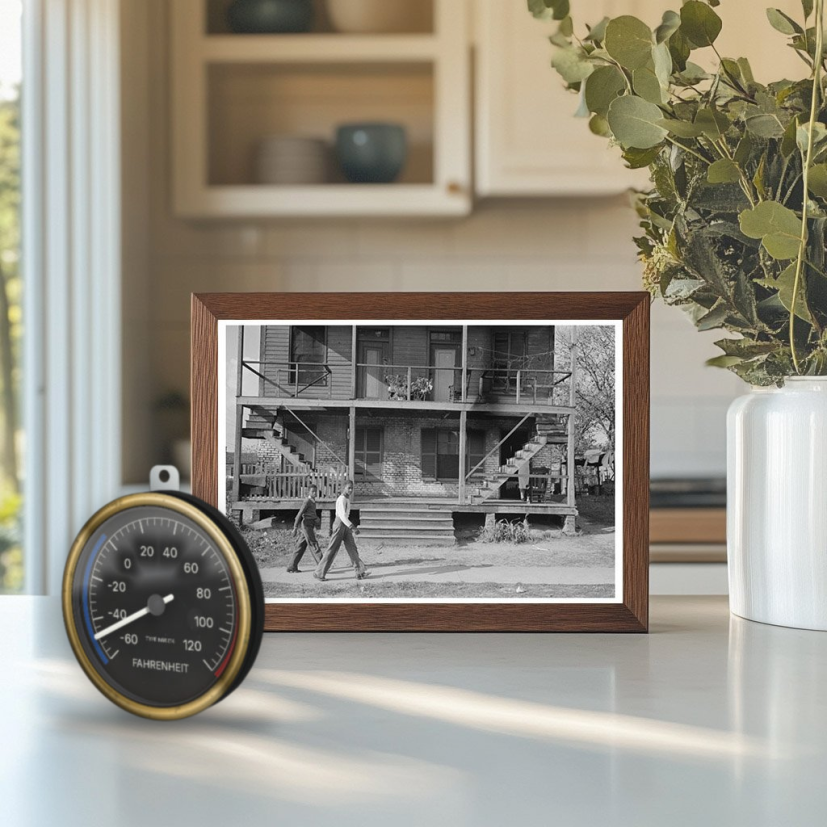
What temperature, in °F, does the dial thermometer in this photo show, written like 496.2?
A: -48
